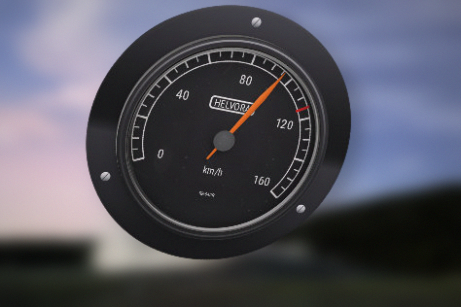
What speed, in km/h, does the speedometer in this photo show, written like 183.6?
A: 95
